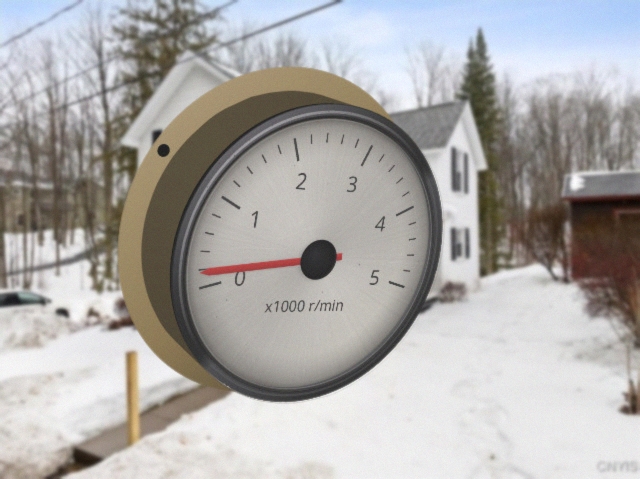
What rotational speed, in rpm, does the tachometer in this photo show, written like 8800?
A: 200
